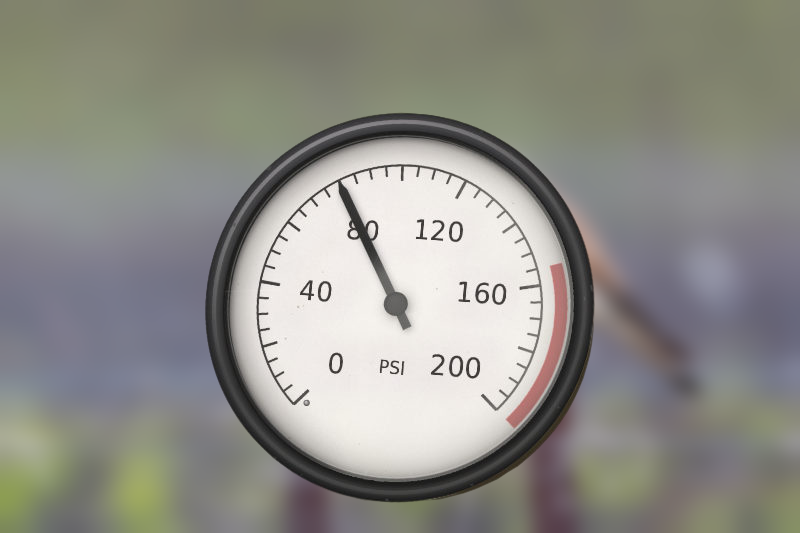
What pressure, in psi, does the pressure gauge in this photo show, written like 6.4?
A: 80
